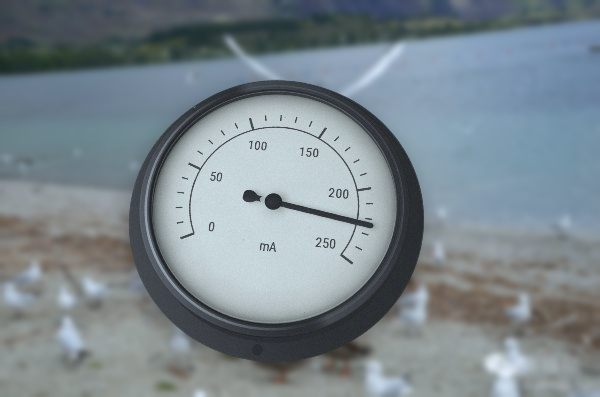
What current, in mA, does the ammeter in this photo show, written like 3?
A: 225
